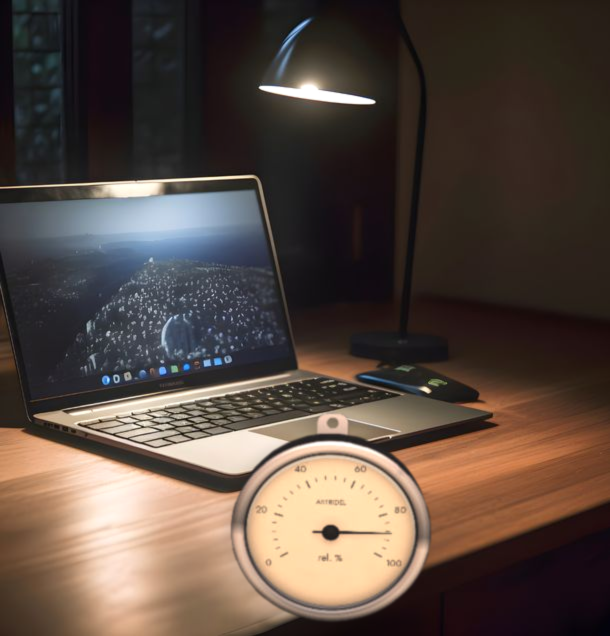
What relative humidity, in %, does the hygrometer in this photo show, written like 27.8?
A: 88
